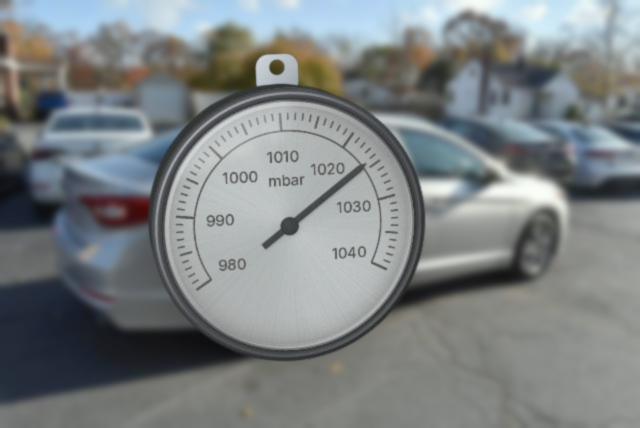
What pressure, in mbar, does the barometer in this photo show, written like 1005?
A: 1024
